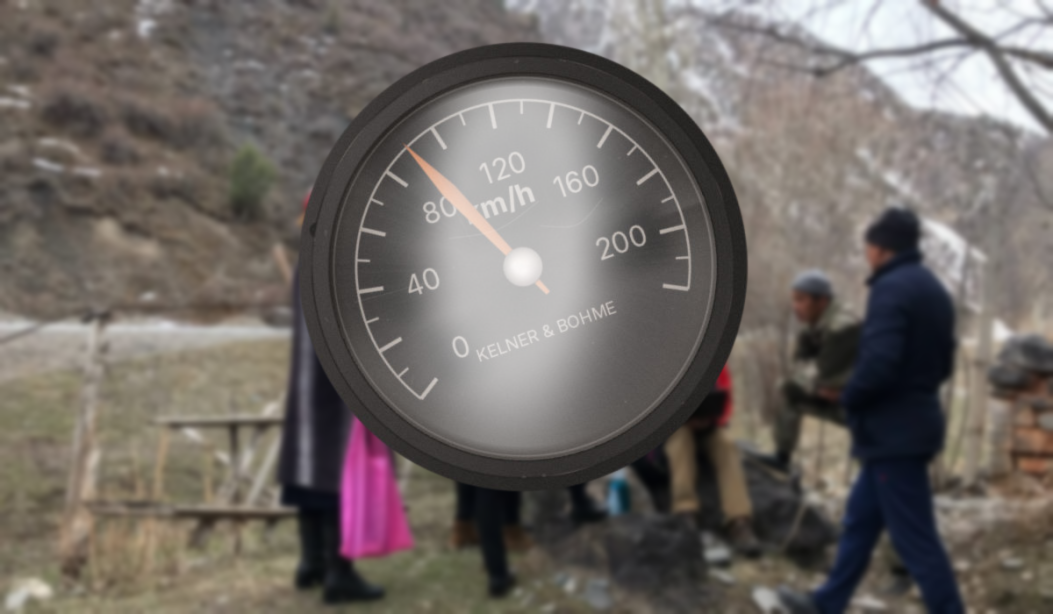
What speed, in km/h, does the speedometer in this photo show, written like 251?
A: 90
